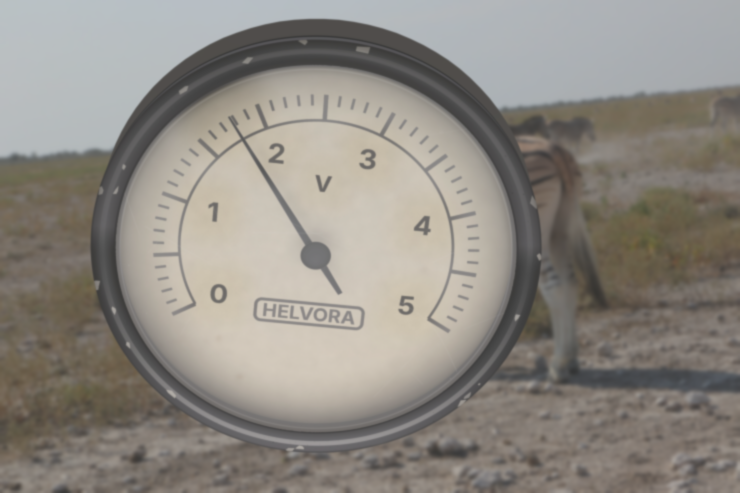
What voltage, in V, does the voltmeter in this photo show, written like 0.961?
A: 1.8
